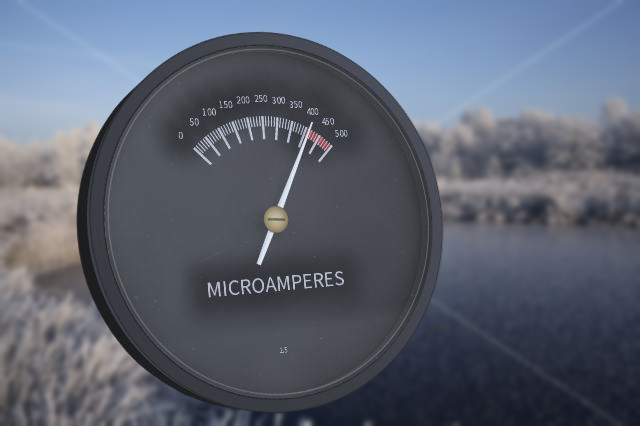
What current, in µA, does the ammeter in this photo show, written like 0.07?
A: 400
